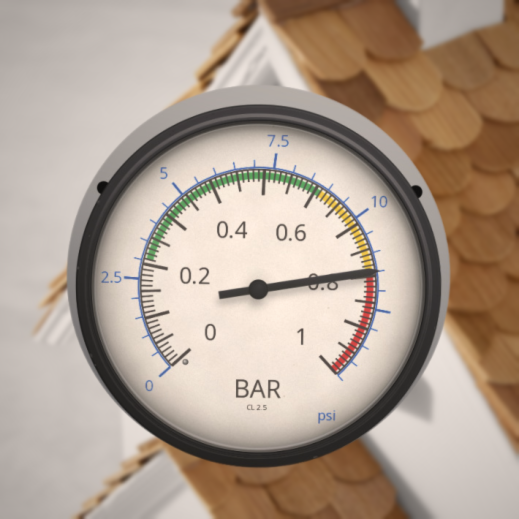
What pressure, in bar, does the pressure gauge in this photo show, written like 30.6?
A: 0.79
